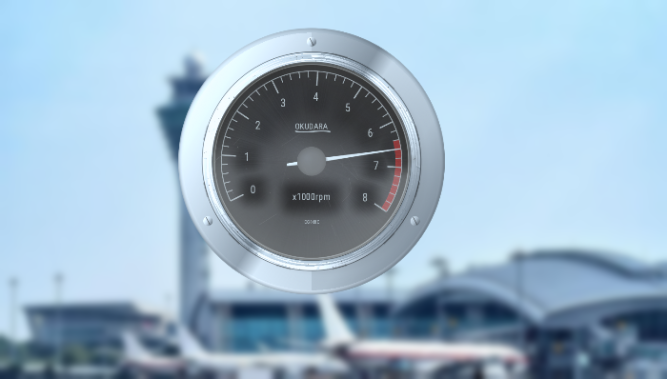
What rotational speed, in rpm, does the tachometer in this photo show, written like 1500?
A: 6600
